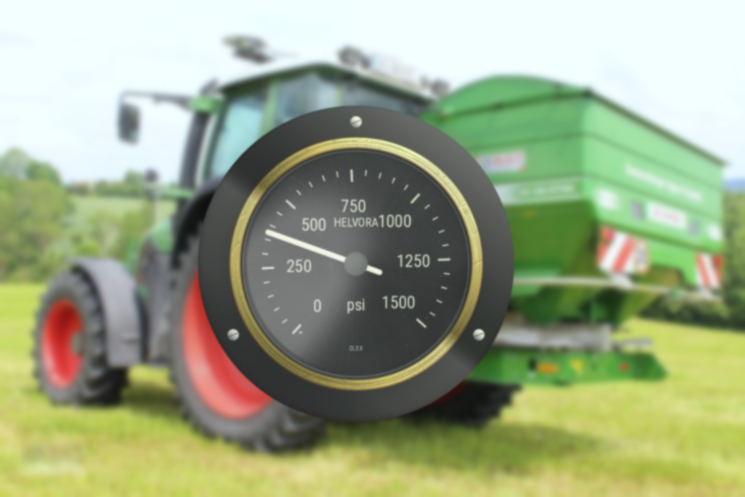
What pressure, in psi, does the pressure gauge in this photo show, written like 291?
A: 375
